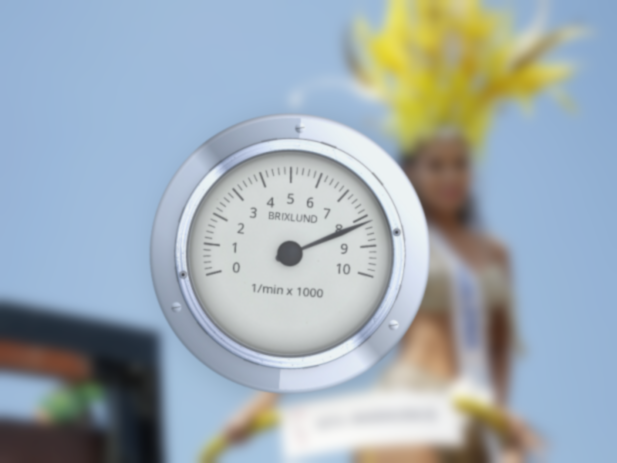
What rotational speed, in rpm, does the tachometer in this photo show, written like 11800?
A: 8200
